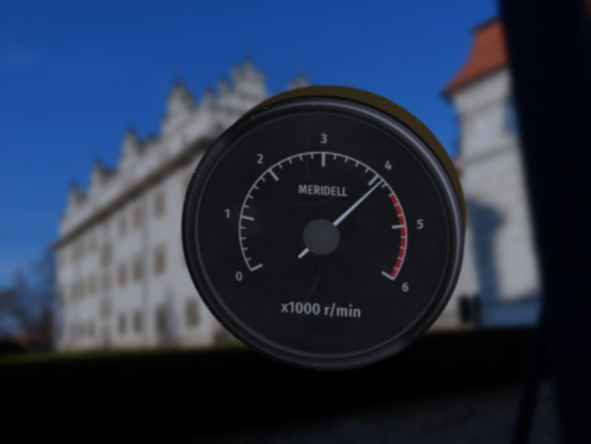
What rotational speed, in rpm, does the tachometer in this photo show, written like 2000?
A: 4100
